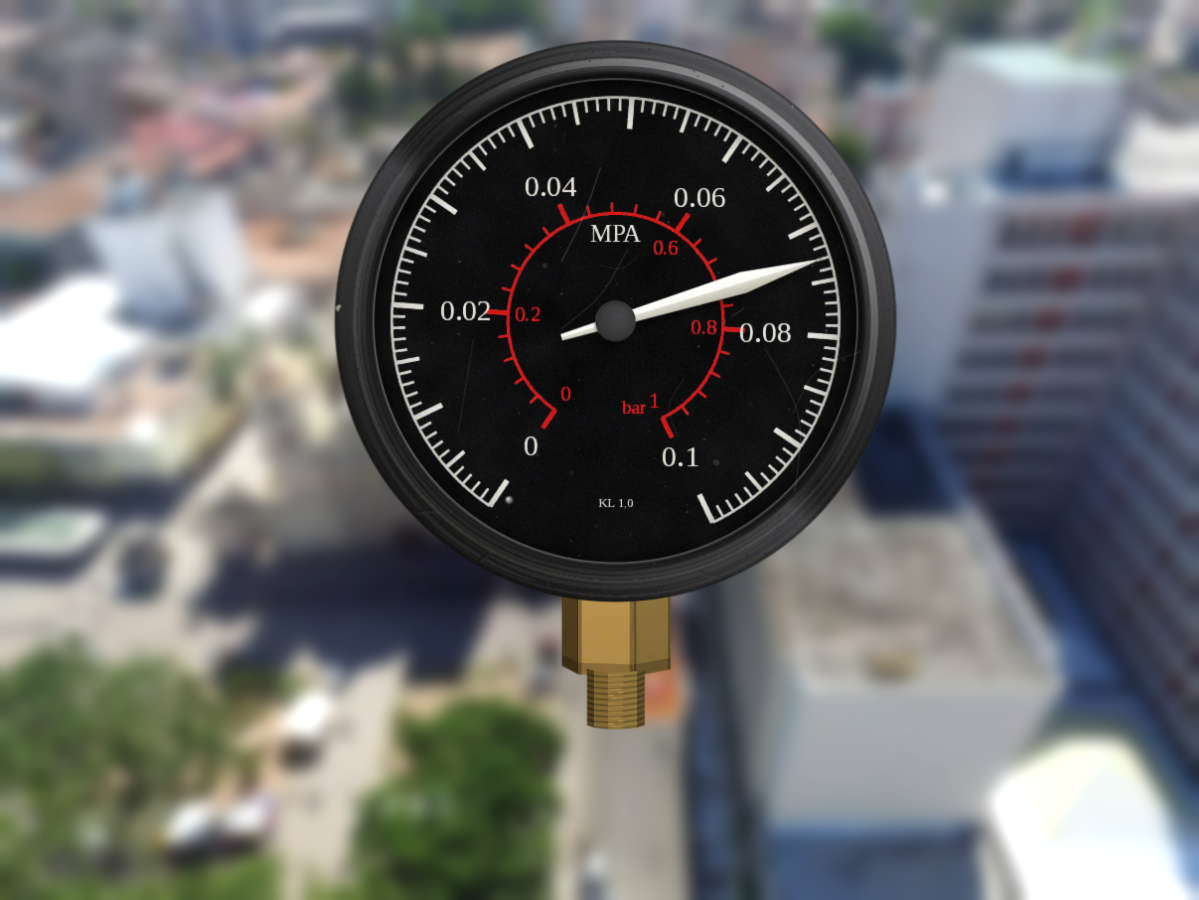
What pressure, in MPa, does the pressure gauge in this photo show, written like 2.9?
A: 0.073
